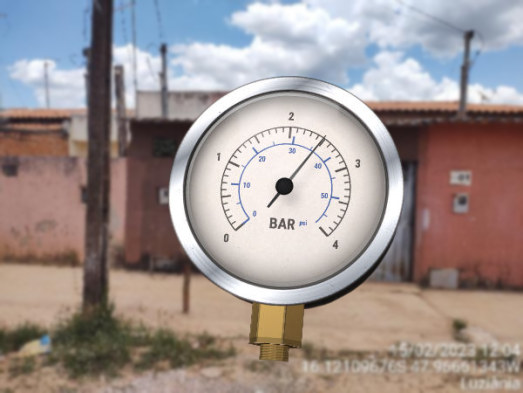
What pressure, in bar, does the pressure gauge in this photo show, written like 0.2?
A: 2.5
